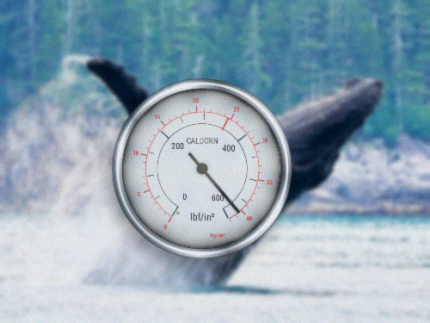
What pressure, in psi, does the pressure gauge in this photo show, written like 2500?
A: 575
